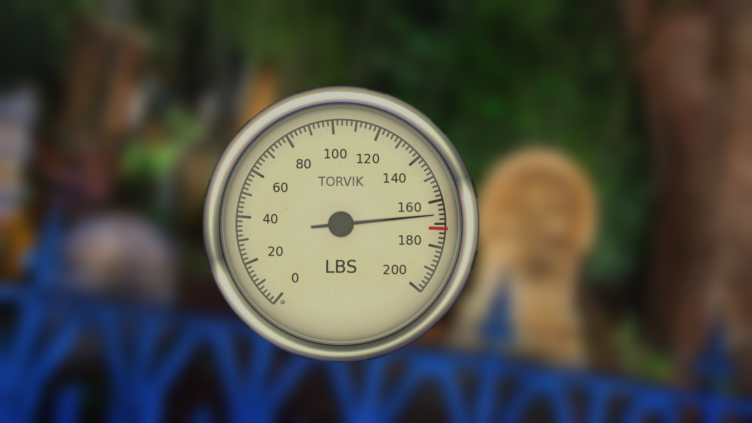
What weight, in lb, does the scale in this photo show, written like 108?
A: 166
